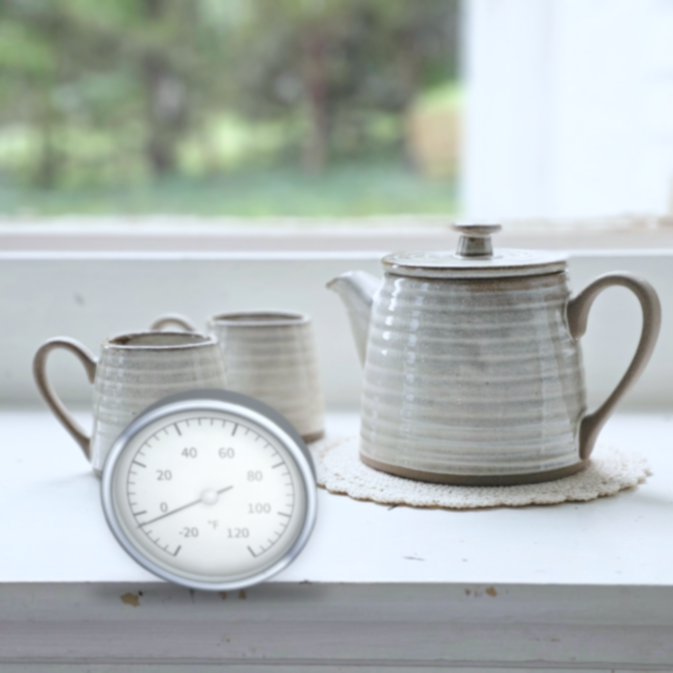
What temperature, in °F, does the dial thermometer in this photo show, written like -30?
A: -4
